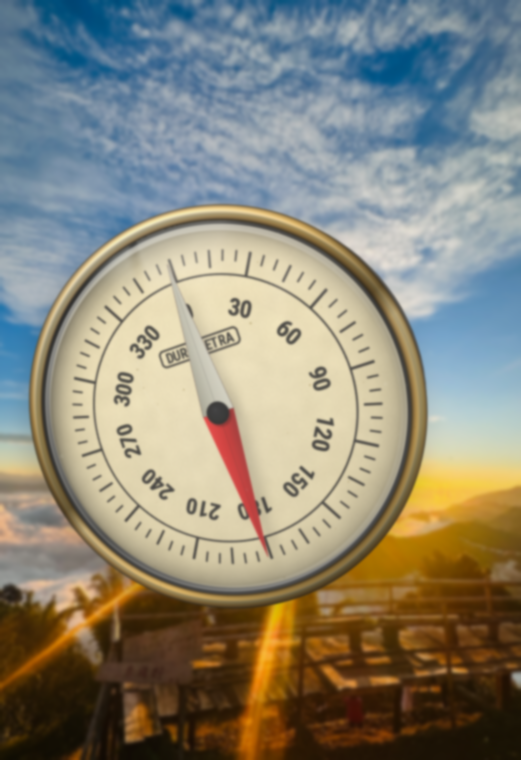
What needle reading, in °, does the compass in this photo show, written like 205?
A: 180
